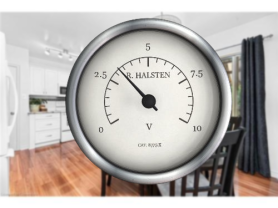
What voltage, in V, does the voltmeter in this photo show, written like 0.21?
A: 3.25
